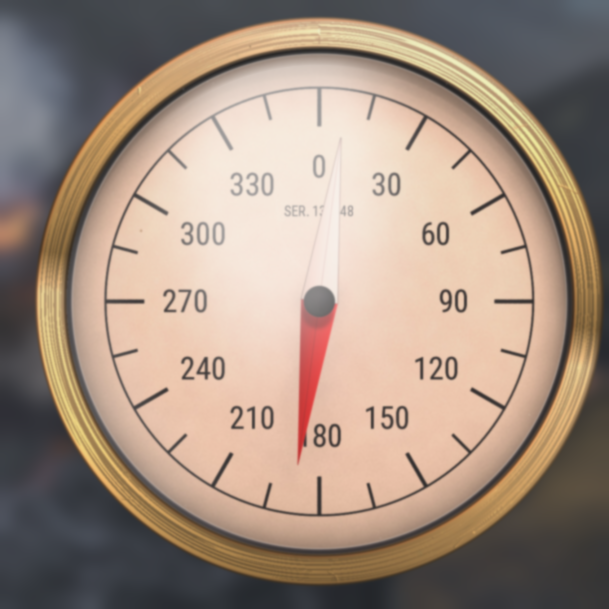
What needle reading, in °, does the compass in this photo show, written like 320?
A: 187.5
